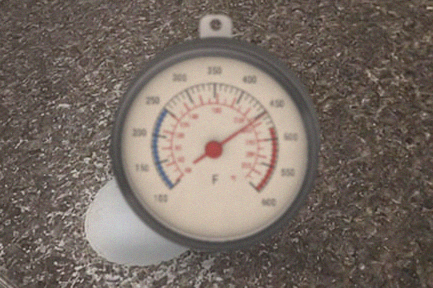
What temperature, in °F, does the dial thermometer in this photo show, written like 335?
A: 450
